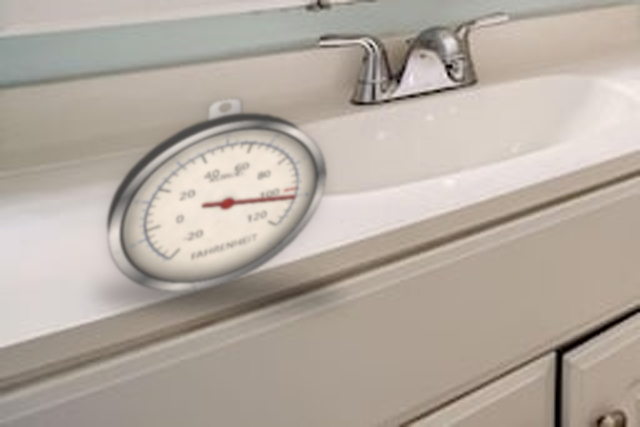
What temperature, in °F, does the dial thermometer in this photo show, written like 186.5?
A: 104
